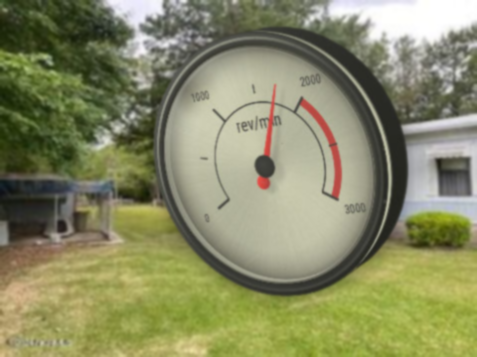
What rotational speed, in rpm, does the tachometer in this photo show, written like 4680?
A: 1750
